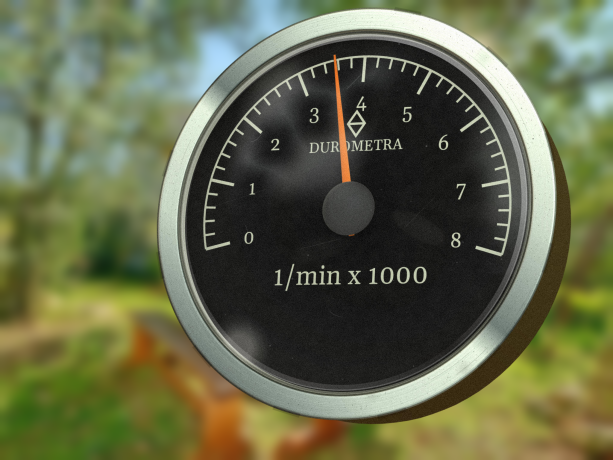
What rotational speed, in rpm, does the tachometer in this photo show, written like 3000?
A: 3600
